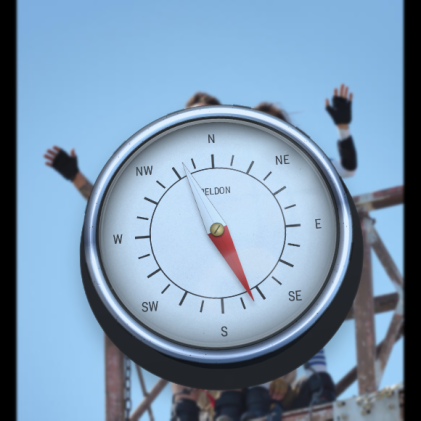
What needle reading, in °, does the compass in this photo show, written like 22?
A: 157.5
